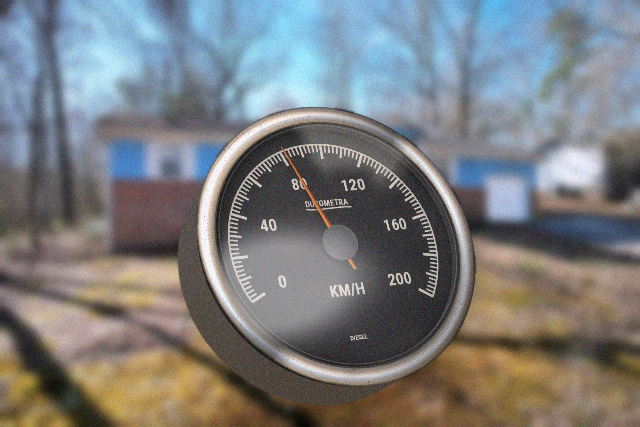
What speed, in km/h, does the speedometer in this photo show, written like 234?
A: 80
